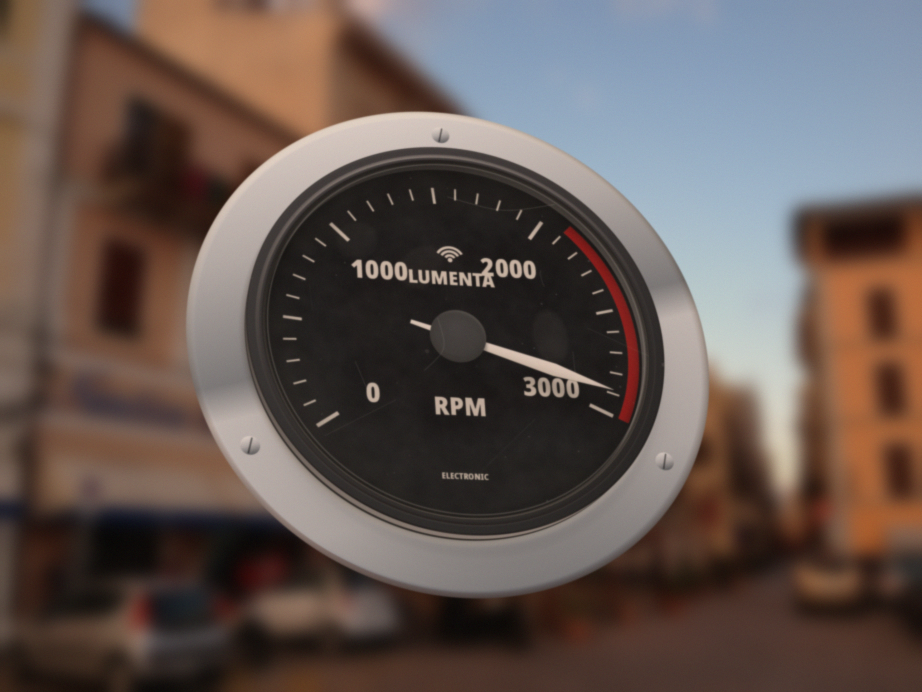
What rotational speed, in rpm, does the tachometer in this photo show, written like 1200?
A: 2900
